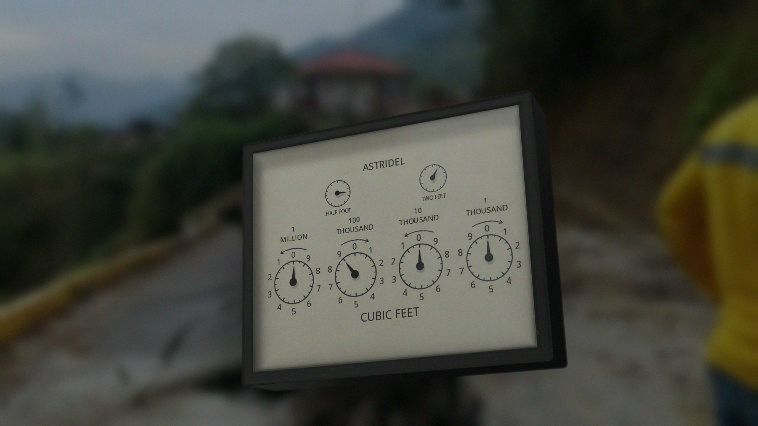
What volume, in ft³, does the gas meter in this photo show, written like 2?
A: 990000
